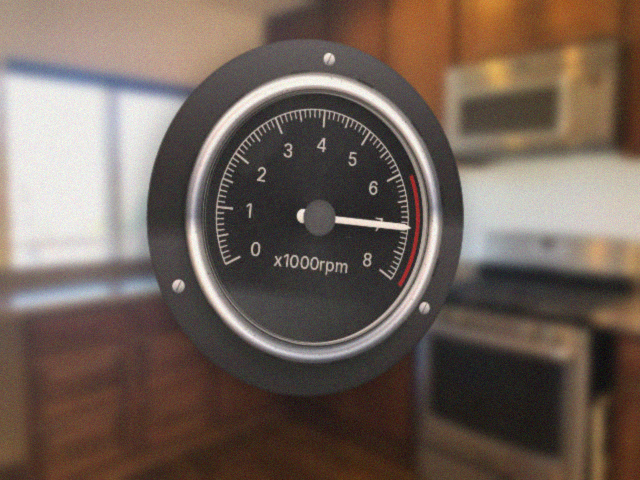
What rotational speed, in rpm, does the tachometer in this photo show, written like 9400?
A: 7000
